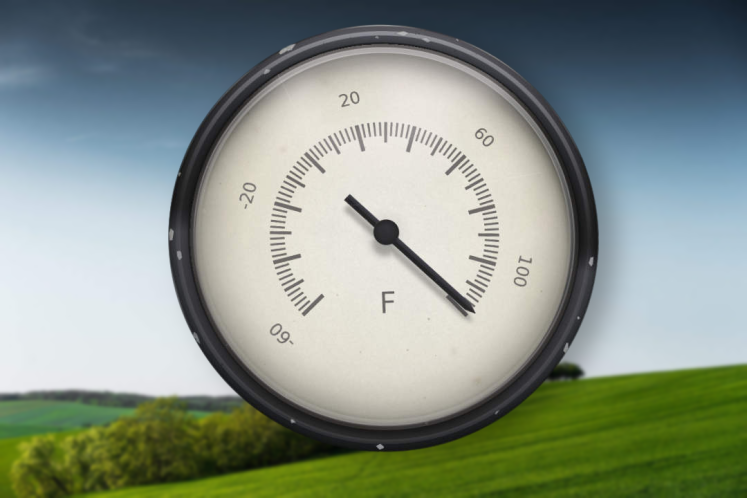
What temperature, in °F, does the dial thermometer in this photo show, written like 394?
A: 118
